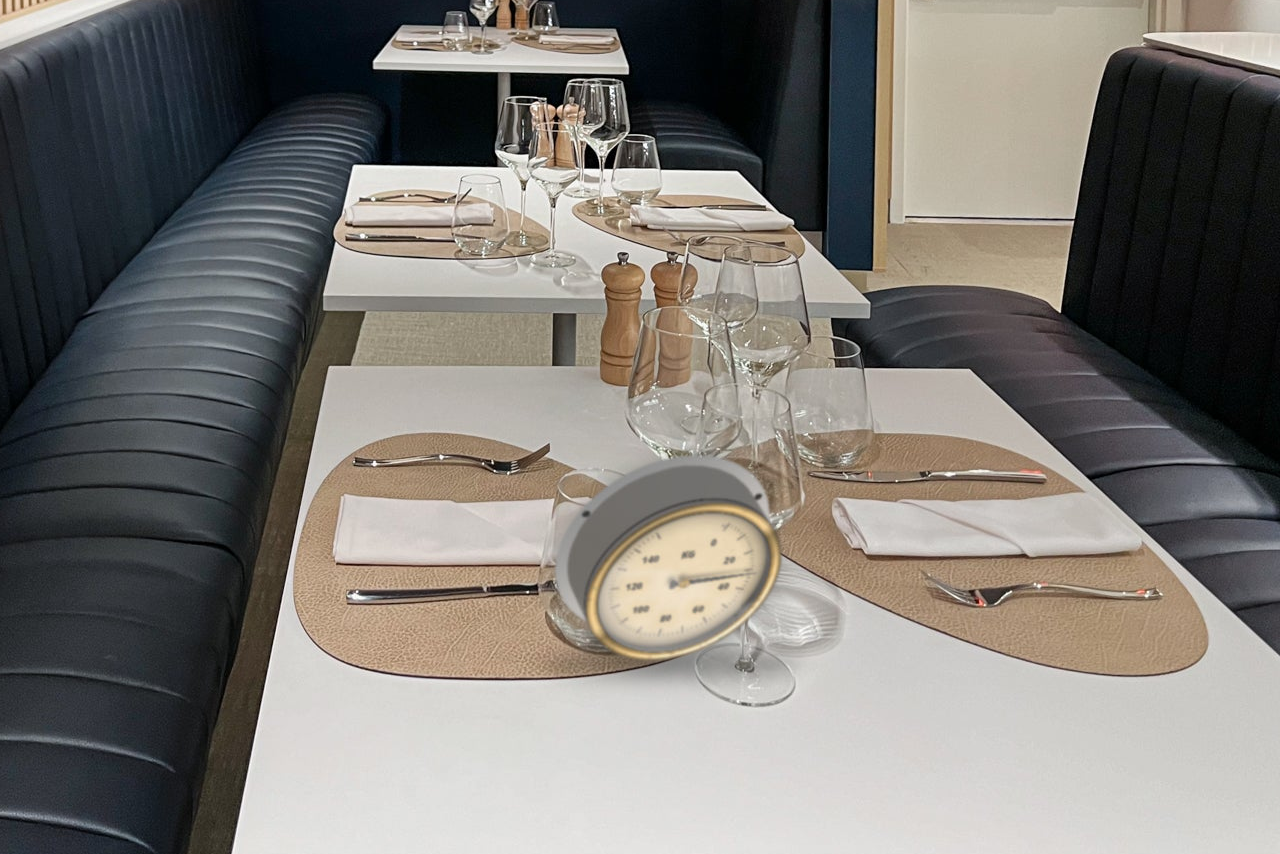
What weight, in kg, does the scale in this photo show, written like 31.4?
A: 30
